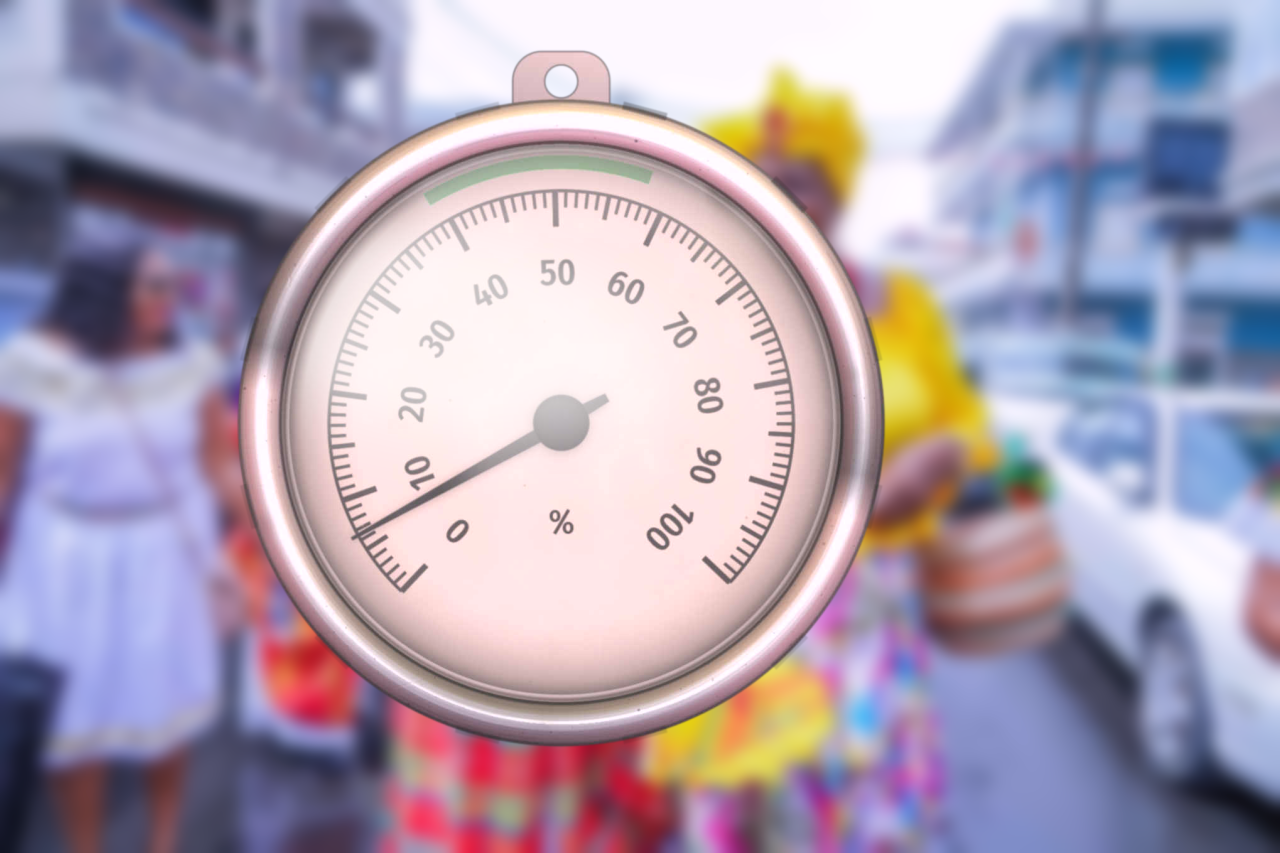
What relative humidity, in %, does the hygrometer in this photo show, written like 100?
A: 6.5
